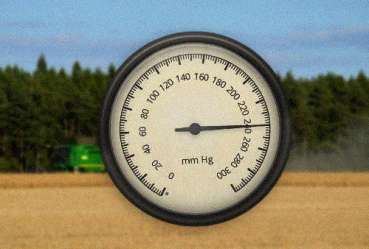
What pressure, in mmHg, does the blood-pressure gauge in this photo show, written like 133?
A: 240
